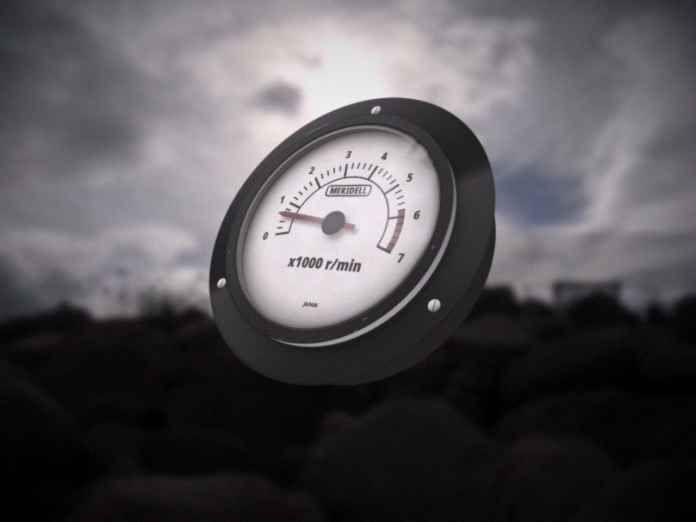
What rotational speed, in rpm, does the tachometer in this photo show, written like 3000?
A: 600
